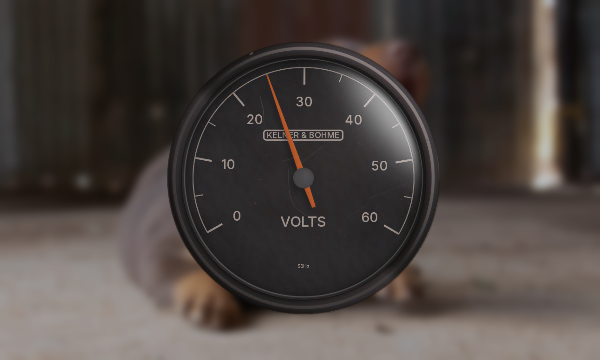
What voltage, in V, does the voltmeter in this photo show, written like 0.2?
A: 25
